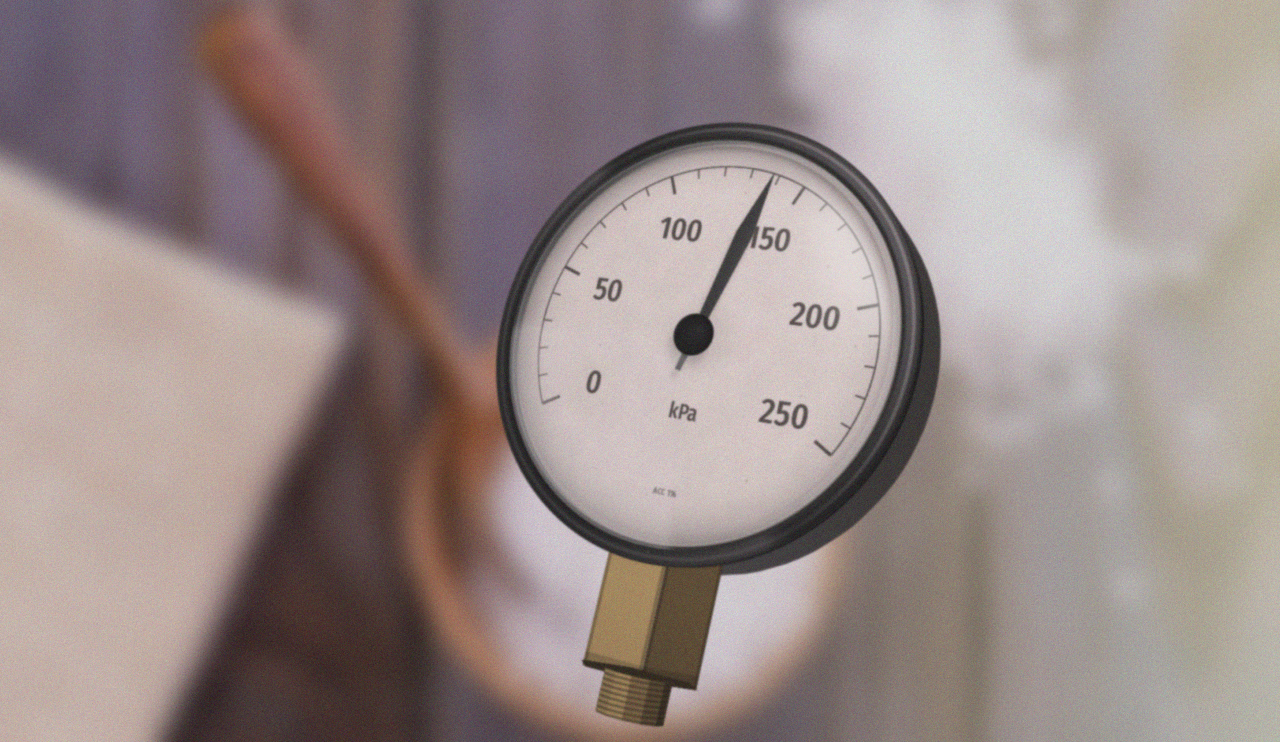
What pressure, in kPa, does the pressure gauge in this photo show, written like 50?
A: 140
